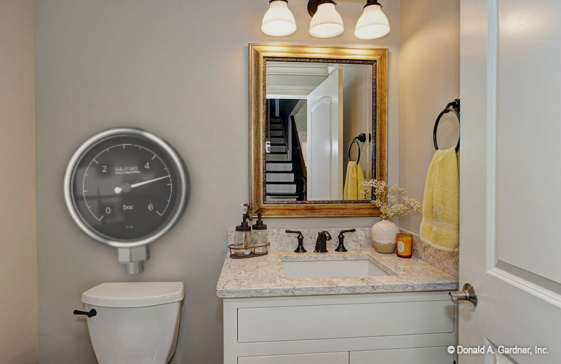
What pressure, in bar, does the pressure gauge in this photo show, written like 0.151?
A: 4.75
